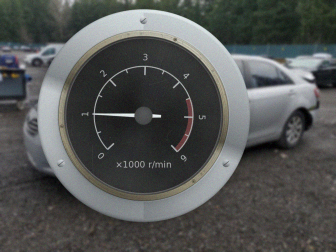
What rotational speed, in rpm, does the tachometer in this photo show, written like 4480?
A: 1000
